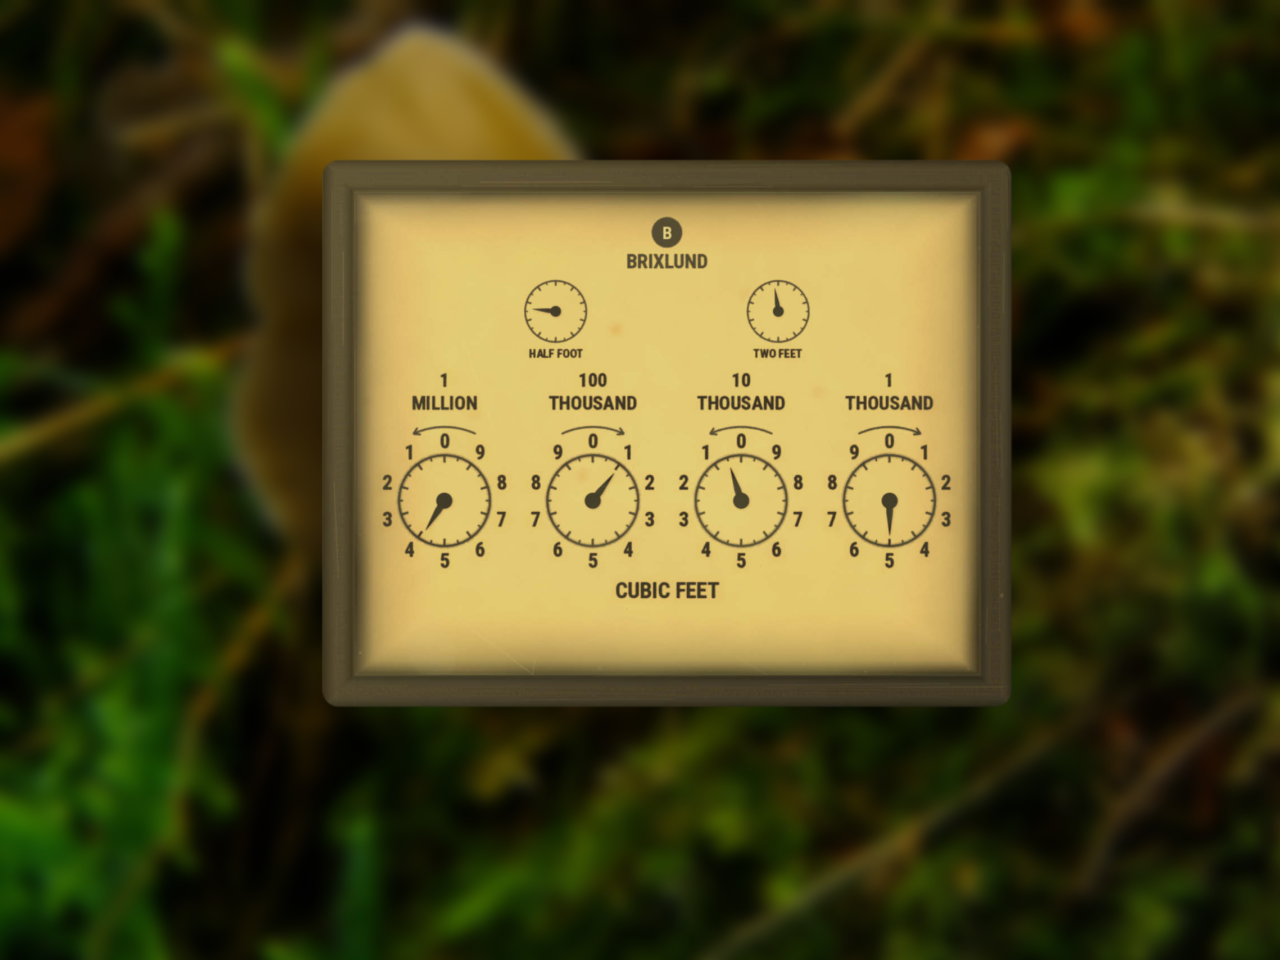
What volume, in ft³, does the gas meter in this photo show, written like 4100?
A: 410500
